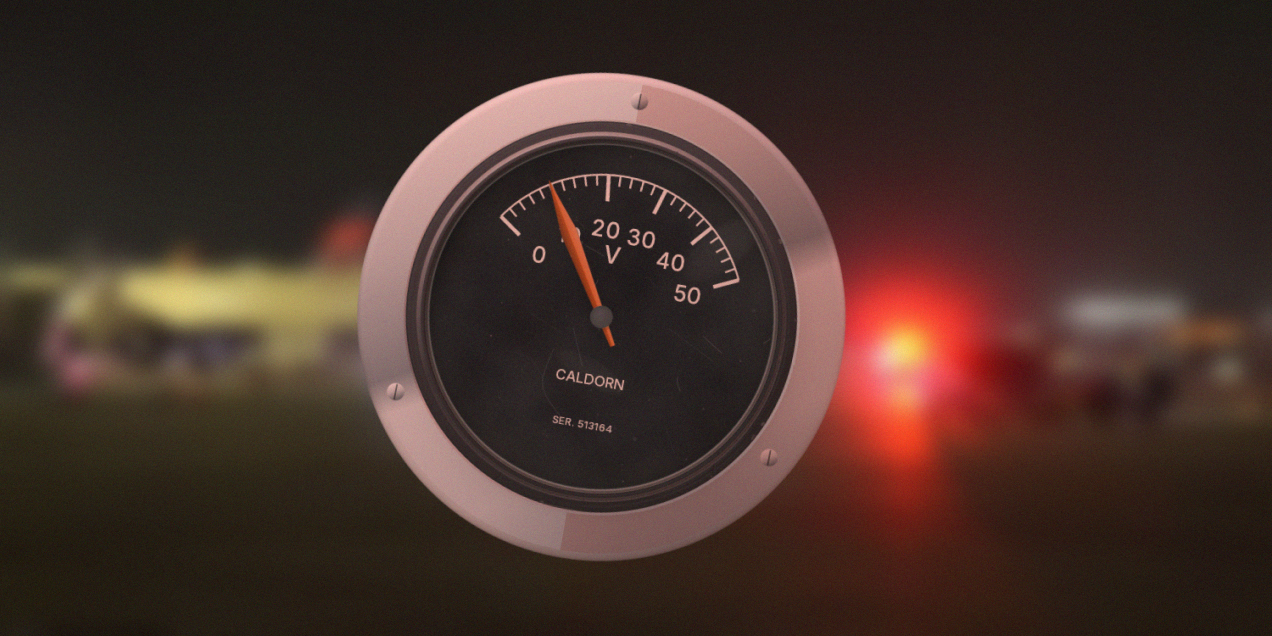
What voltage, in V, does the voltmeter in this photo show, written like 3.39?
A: 10
